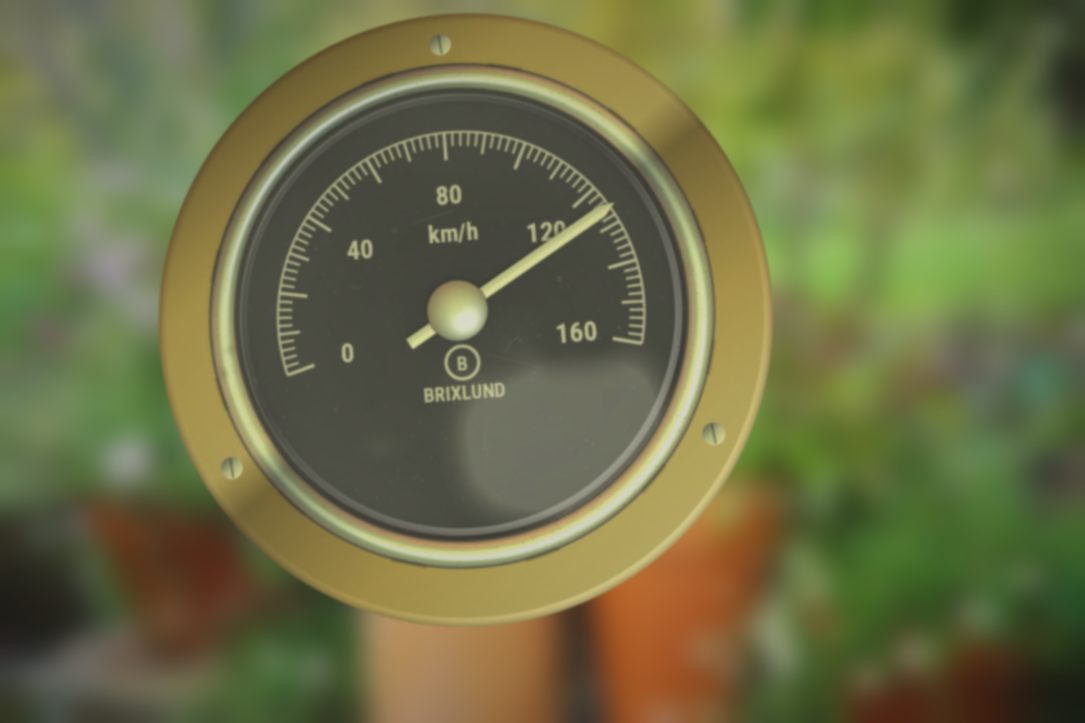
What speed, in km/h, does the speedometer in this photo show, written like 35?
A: 126
